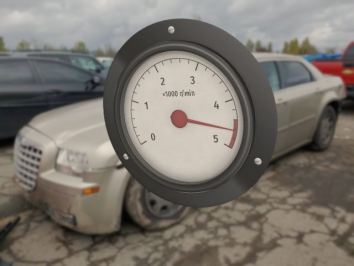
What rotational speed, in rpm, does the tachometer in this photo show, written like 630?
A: 4600
